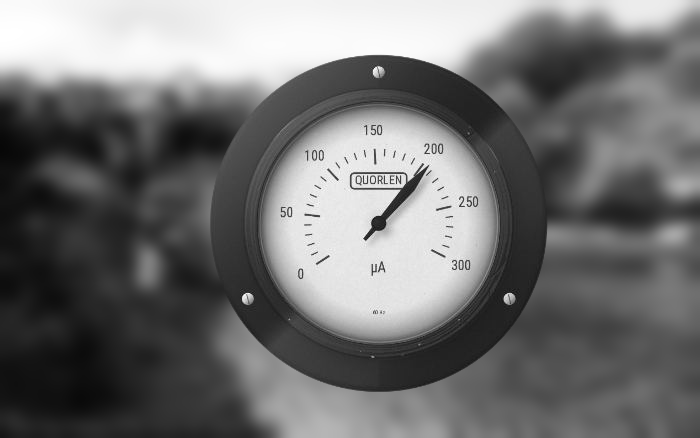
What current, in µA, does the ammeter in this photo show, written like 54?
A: 205
